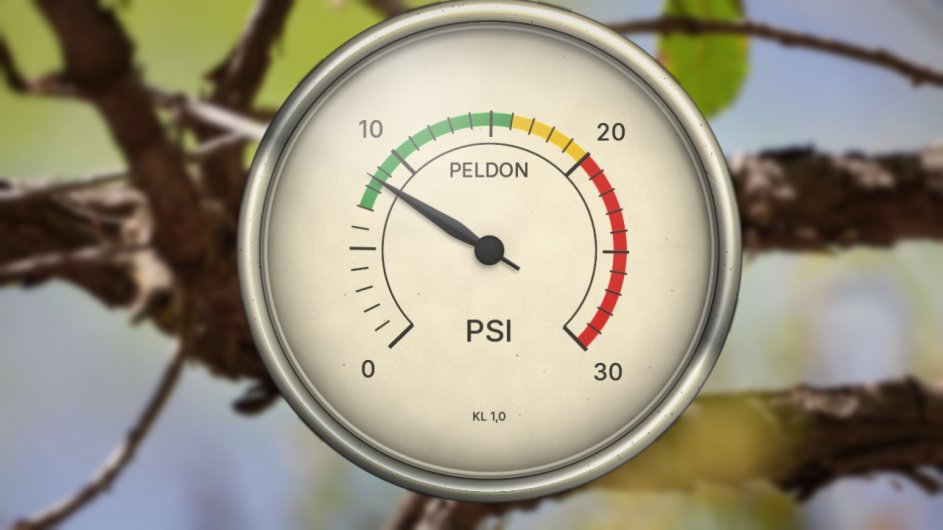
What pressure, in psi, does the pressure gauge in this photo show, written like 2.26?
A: 8.5
